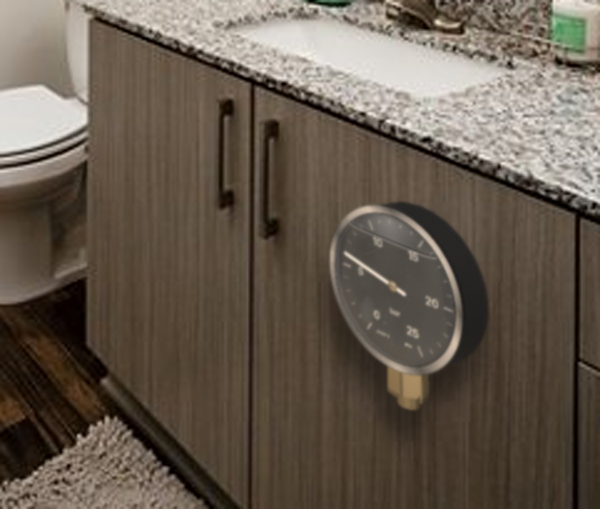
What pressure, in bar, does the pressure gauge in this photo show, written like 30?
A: 6
